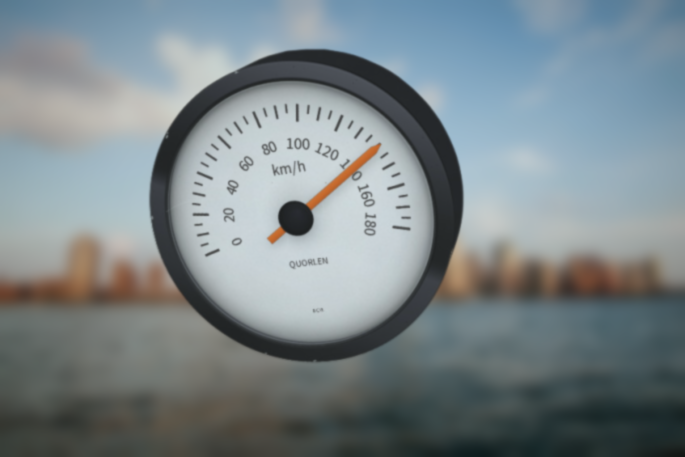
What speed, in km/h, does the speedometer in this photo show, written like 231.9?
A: 140
